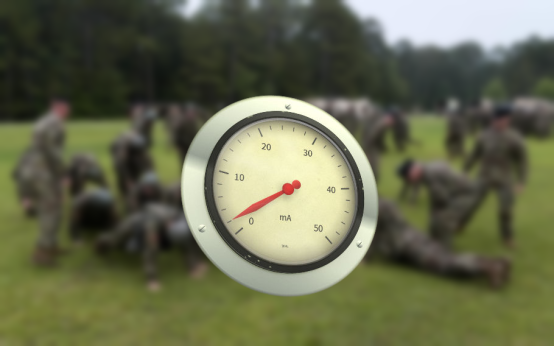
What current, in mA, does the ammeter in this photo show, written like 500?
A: 2
